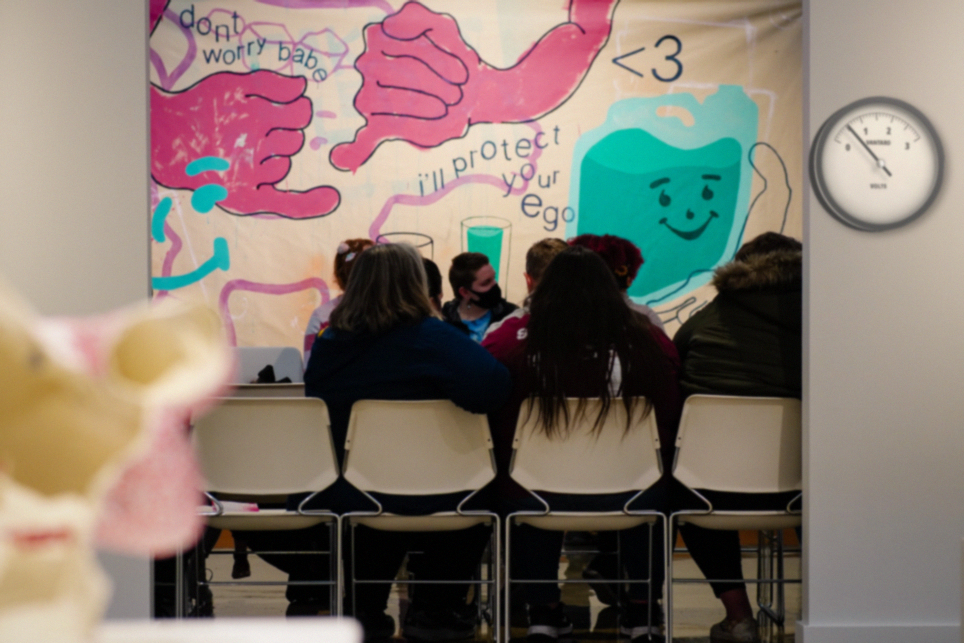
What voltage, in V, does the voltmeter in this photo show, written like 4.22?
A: 0.5
